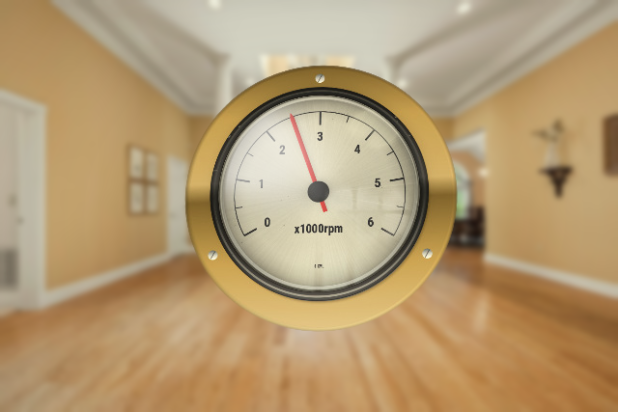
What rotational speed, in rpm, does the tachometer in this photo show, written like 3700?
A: 2500
